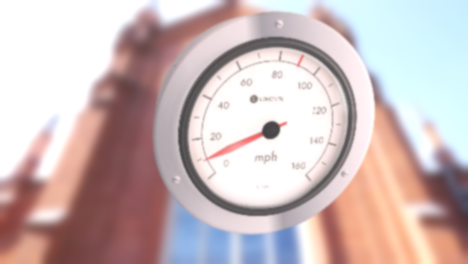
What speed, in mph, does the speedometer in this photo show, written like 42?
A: 10
